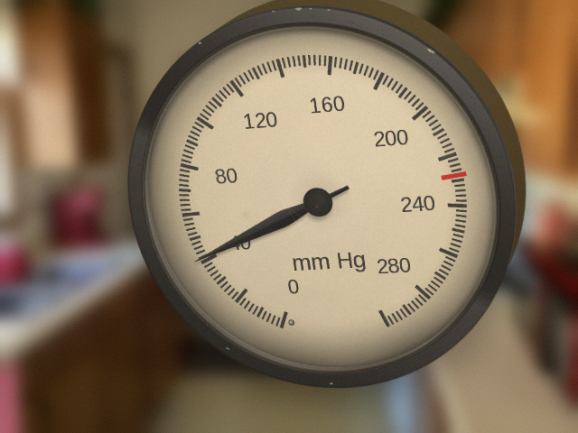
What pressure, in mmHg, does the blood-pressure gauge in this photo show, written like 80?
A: 42
